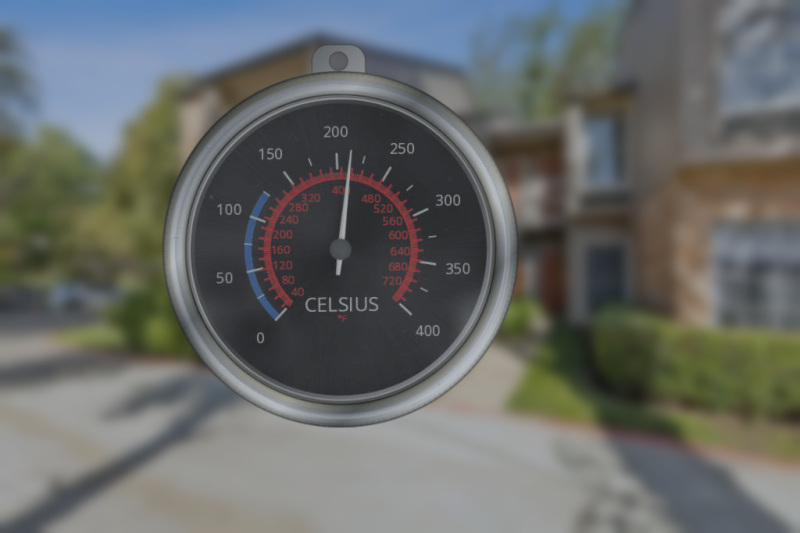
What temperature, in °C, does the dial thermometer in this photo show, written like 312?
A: 212.5
